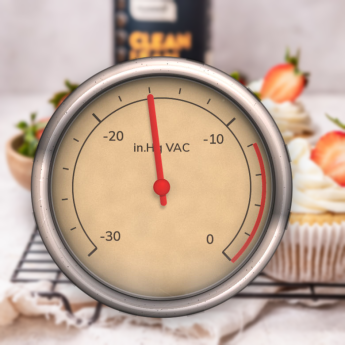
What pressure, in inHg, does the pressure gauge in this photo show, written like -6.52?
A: -16
